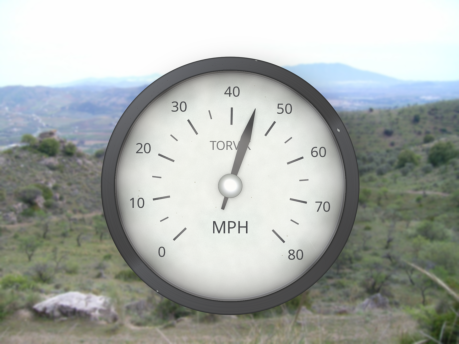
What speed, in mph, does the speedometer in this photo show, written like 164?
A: 45
